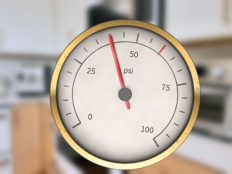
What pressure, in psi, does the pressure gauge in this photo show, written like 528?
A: 40
